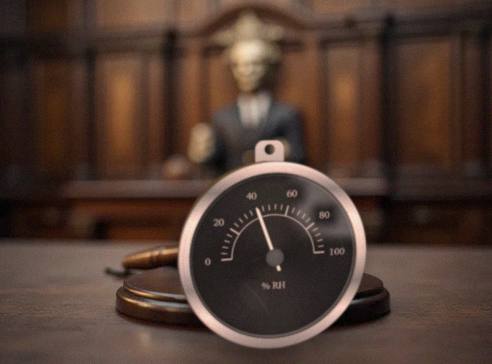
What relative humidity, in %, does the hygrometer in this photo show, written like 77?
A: 40
